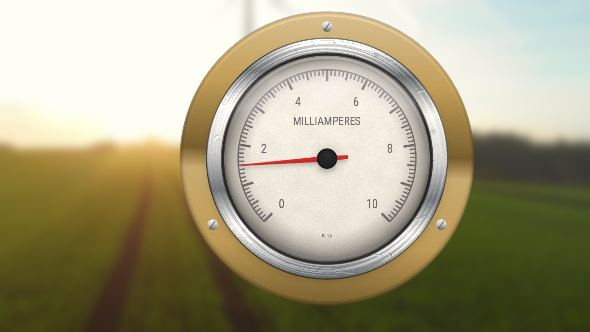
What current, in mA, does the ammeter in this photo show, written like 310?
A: 1.5
